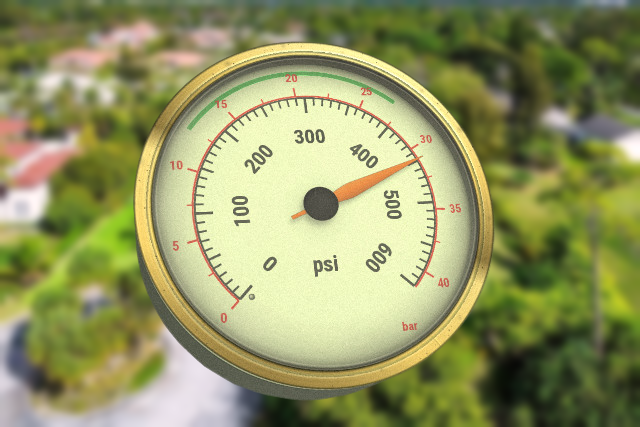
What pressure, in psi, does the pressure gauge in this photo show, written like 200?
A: 450
